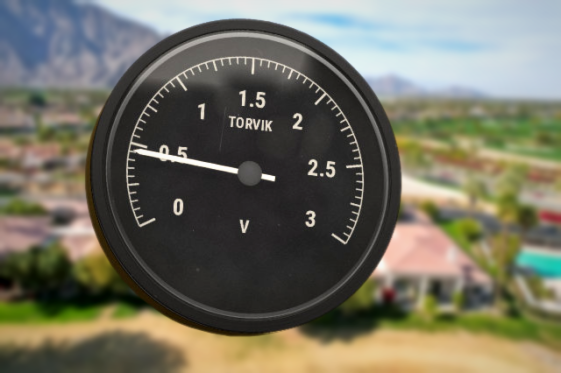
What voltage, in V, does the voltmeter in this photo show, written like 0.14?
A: 0.45
